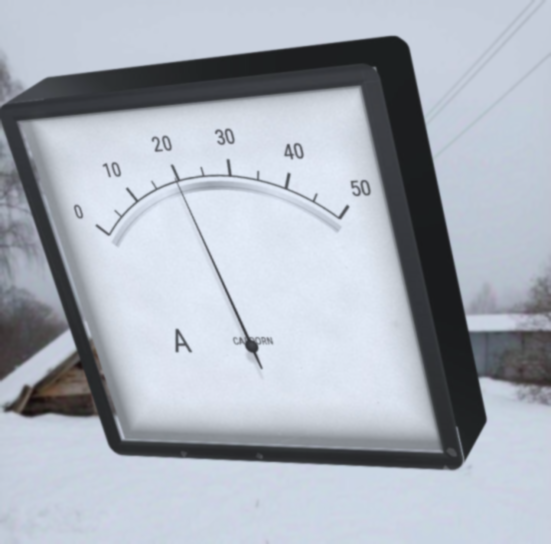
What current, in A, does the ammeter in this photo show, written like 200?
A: 20
